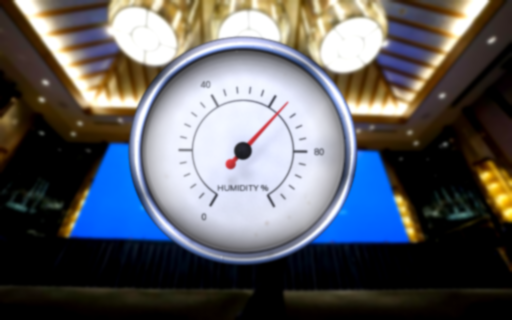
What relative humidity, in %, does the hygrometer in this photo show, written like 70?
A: 64
